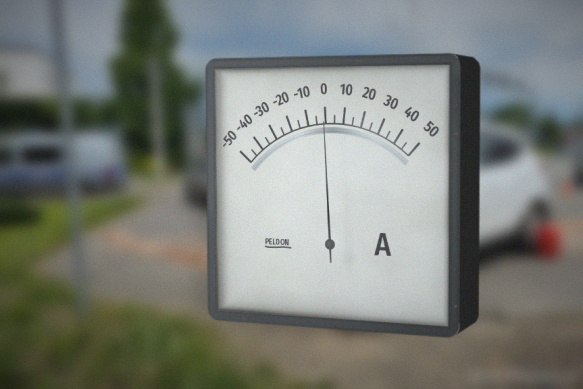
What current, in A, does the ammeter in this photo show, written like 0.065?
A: 0
